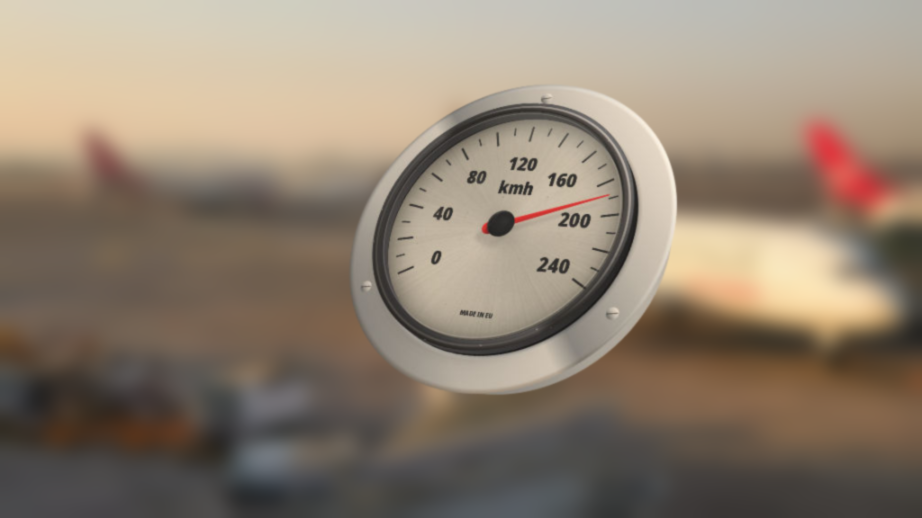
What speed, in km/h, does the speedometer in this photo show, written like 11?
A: 190
